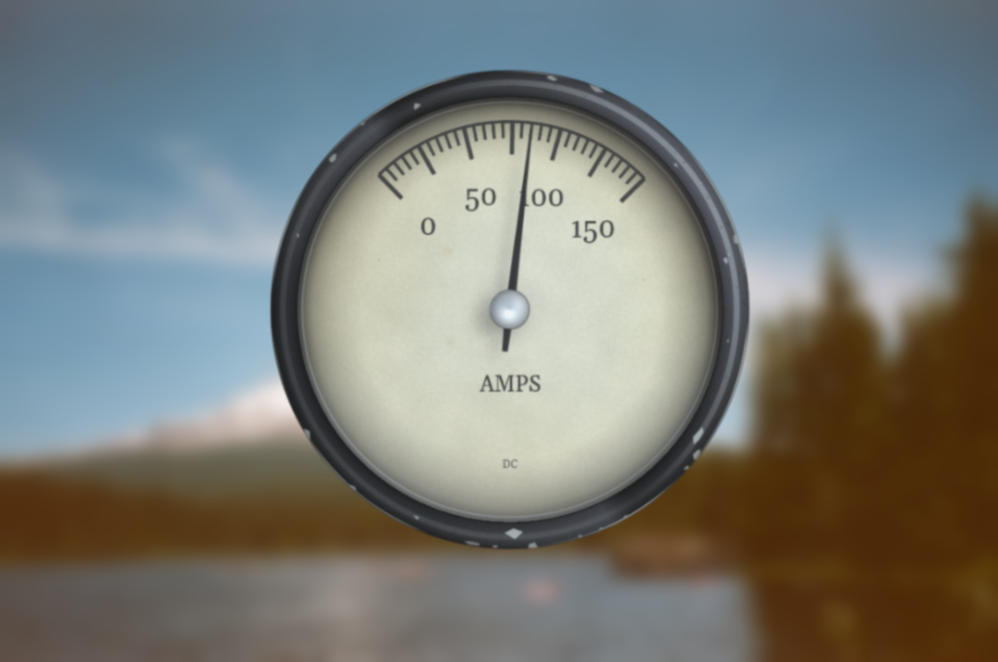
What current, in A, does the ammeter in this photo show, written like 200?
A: 85
